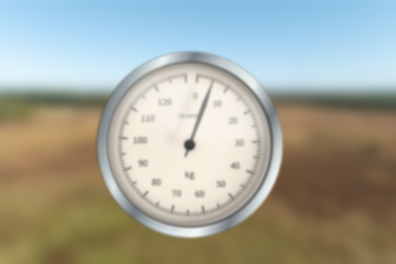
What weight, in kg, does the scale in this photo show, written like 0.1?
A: 5
